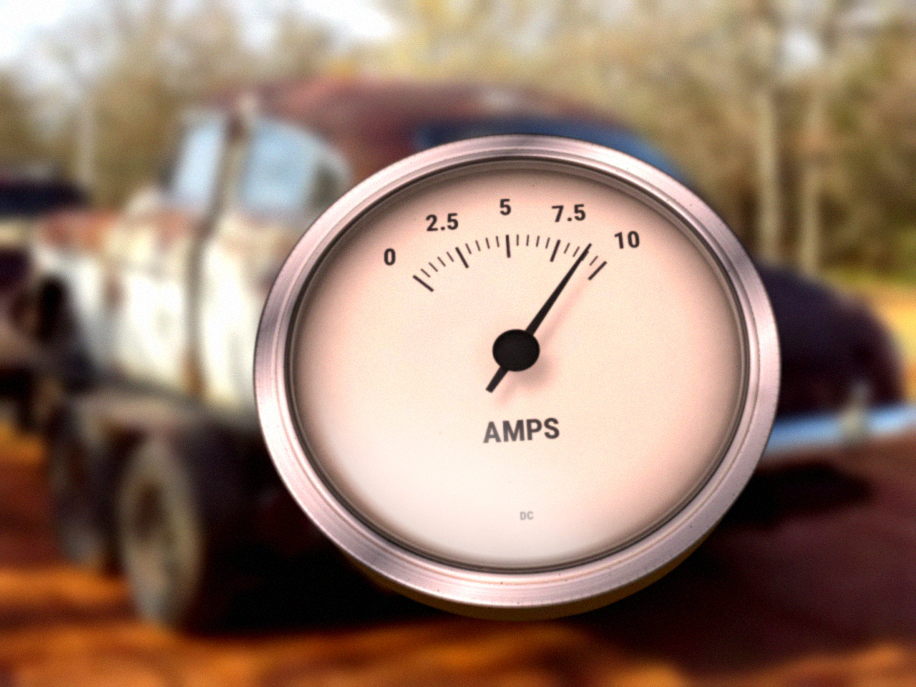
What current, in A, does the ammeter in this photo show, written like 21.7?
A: 9
